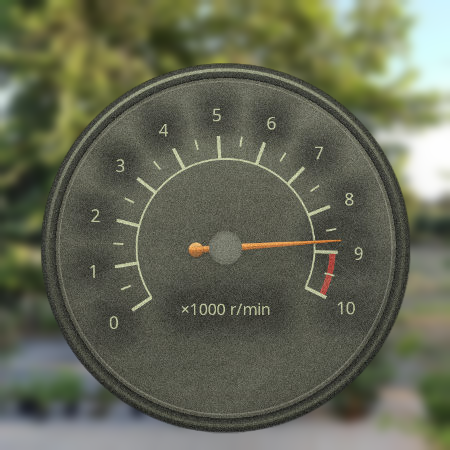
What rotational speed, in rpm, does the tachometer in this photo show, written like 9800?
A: 8750
